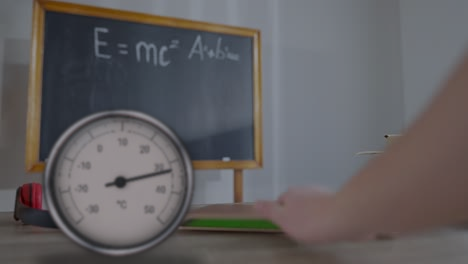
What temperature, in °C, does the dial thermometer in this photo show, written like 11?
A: 32.5
